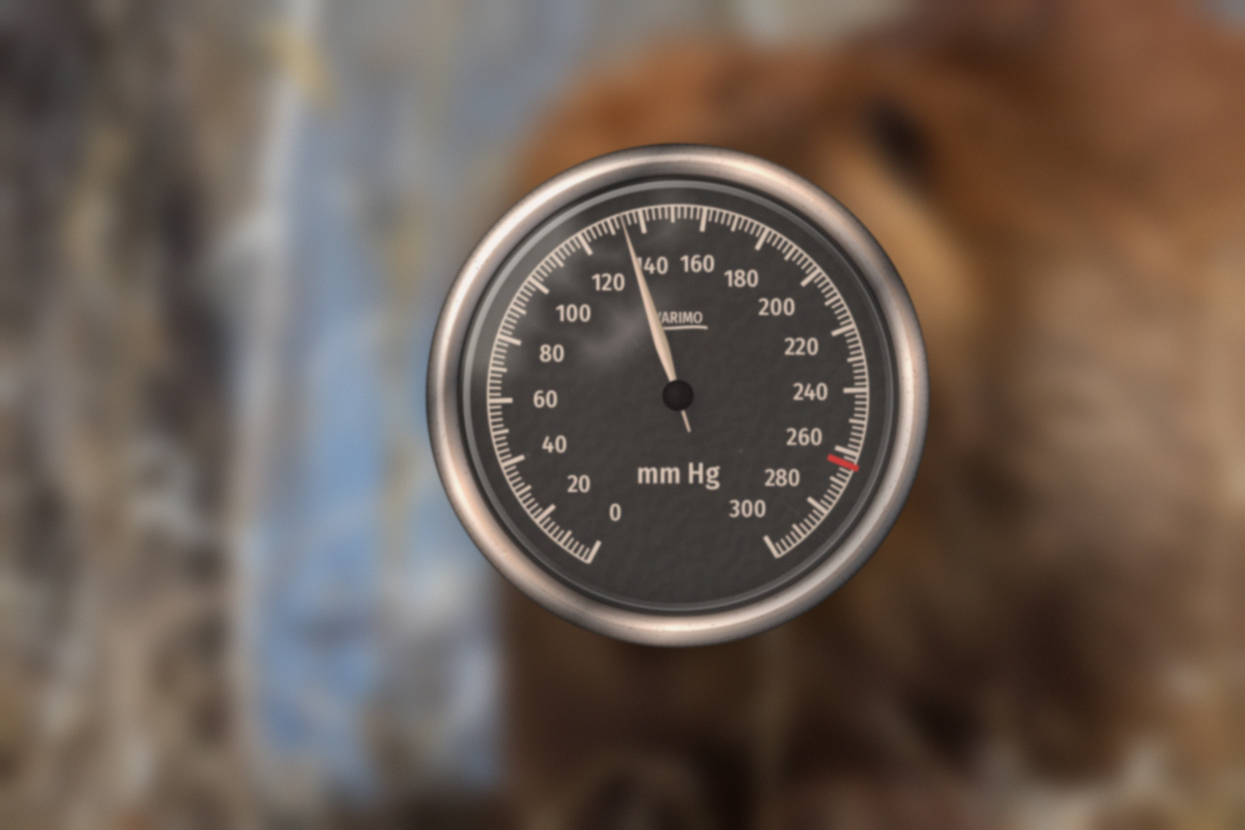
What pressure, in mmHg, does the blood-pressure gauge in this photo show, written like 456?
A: 134
